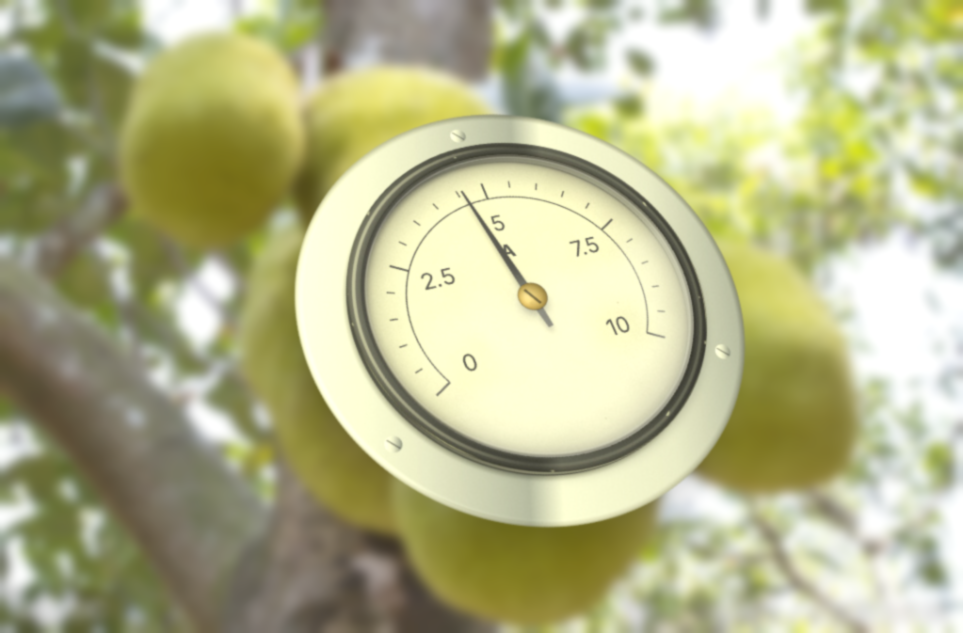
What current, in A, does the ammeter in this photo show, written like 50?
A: 4.5
